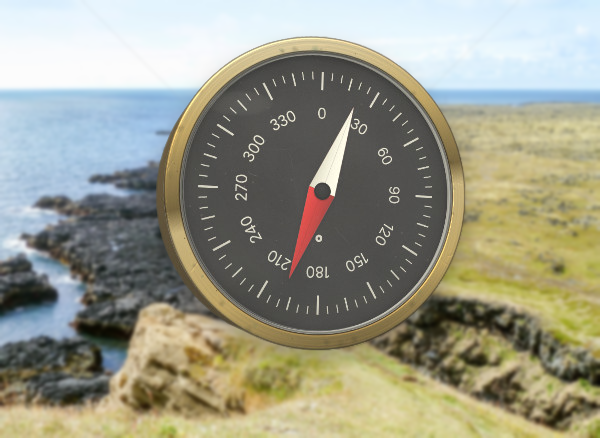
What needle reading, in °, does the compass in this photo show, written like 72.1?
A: 200
